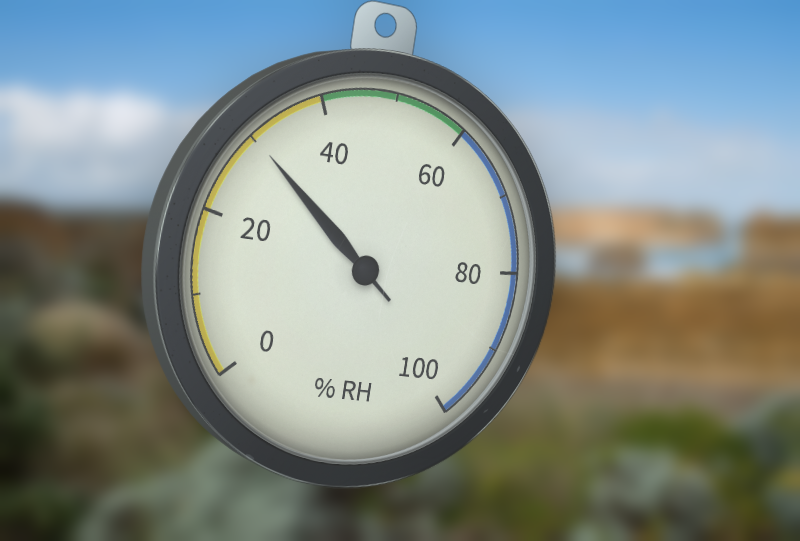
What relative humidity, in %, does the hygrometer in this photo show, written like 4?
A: 30
